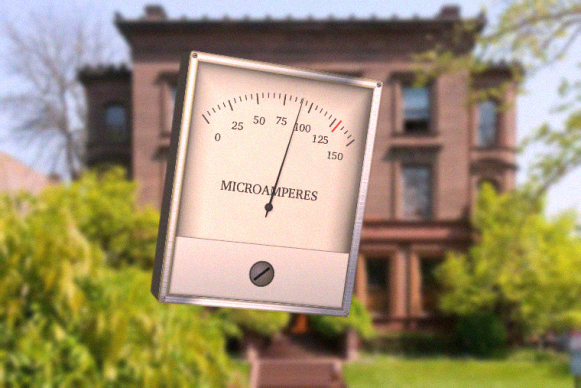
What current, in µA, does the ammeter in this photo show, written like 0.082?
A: 90
